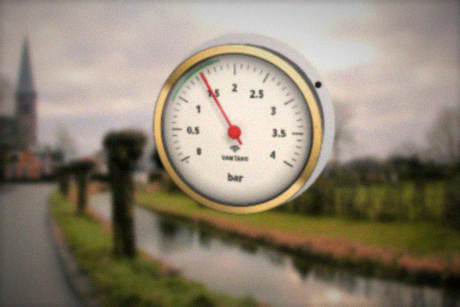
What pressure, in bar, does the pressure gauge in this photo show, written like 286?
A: 1.5
